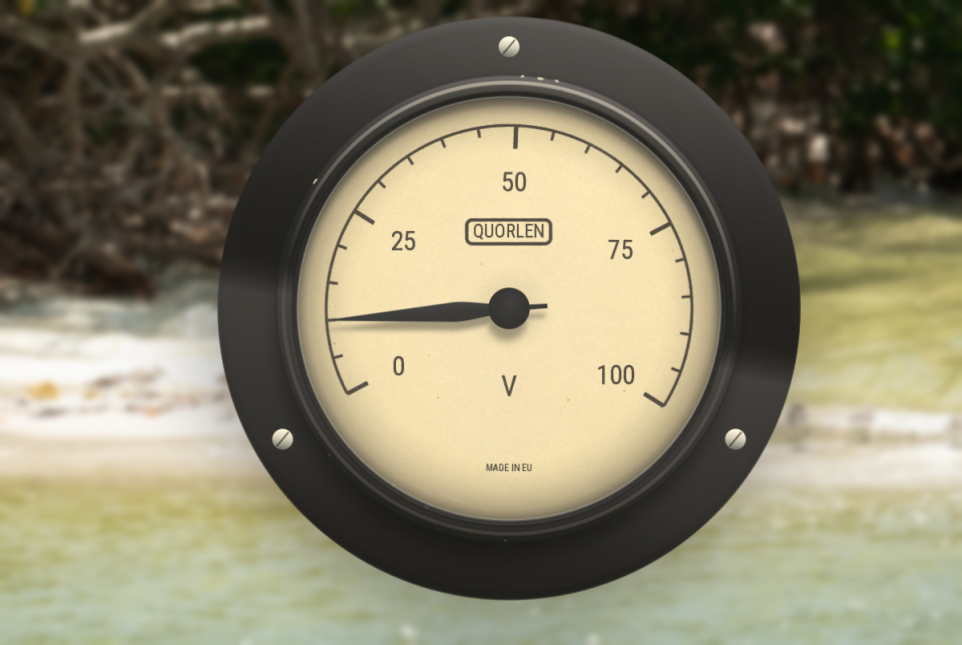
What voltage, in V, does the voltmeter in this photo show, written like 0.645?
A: 10
